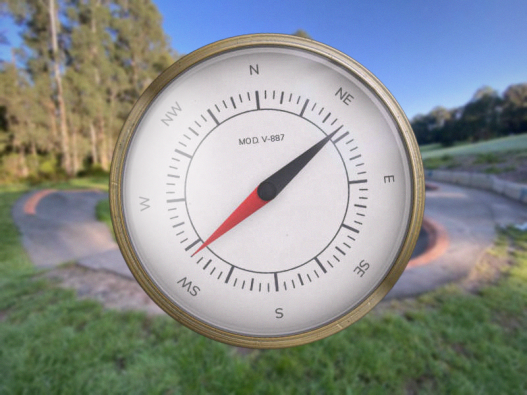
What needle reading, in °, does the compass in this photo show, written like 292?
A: 235
